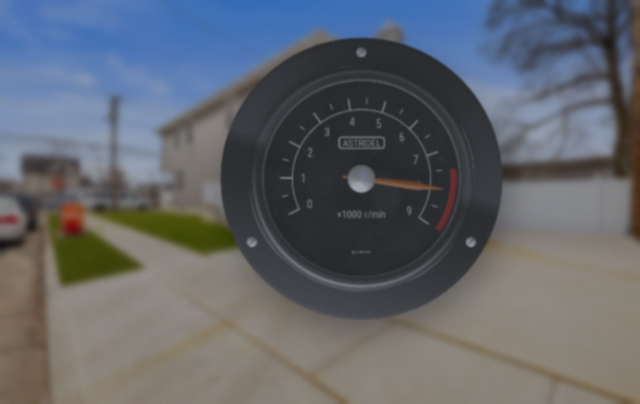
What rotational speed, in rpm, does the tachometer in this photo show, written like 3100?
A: 8000
